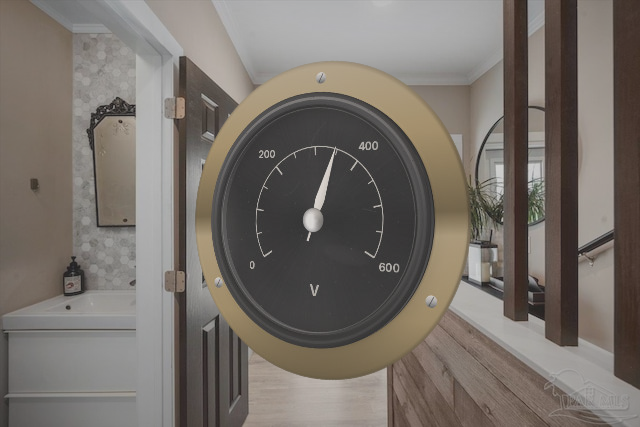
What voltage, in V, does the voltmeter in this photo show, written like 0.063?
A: 350
